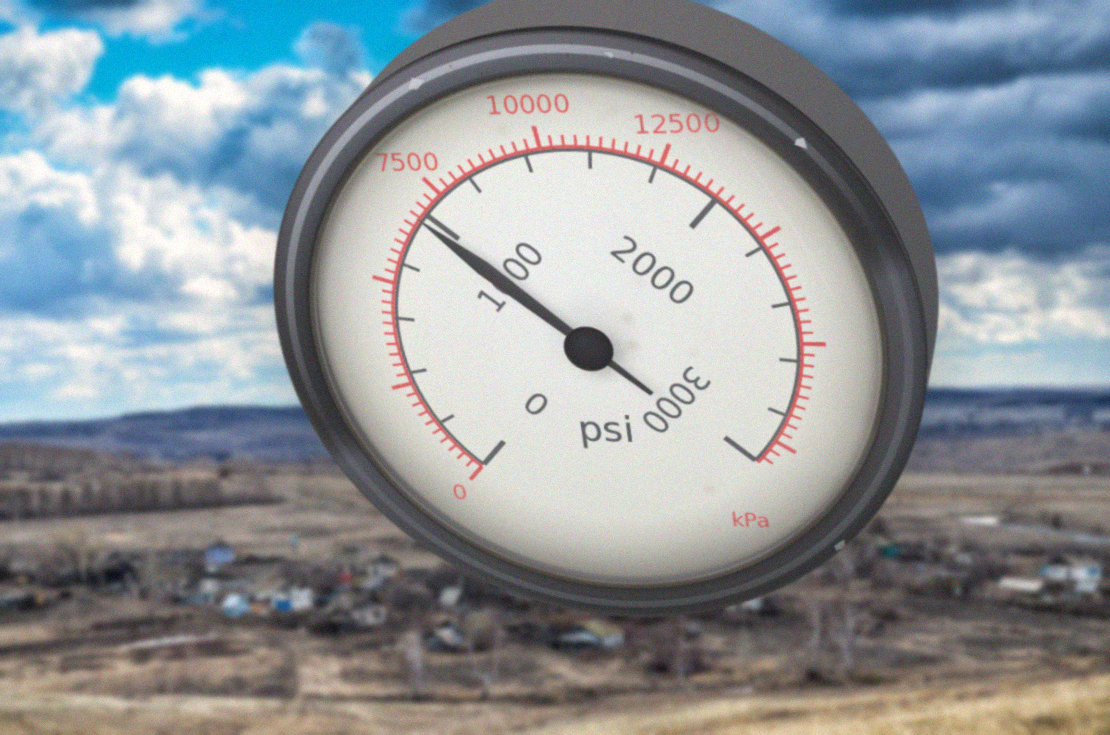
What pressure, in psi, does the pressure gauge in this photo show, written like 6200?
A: 1000
